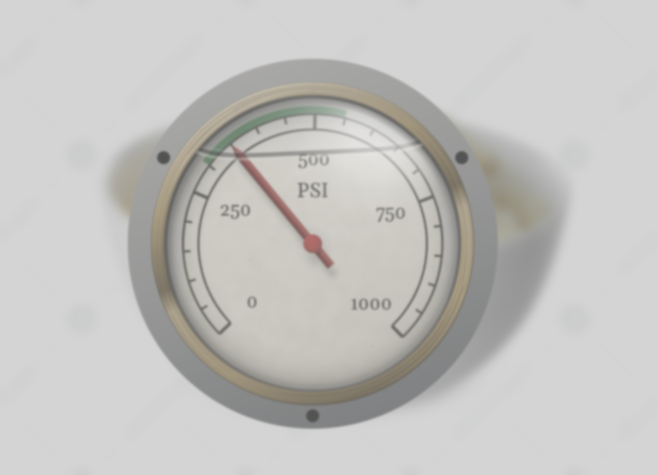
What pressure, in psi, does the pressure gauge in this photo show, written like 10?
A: 350
